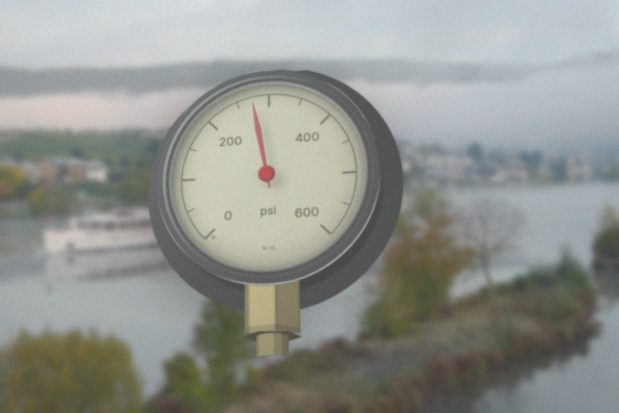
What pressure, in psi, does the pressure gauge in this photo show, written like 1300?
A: 275
